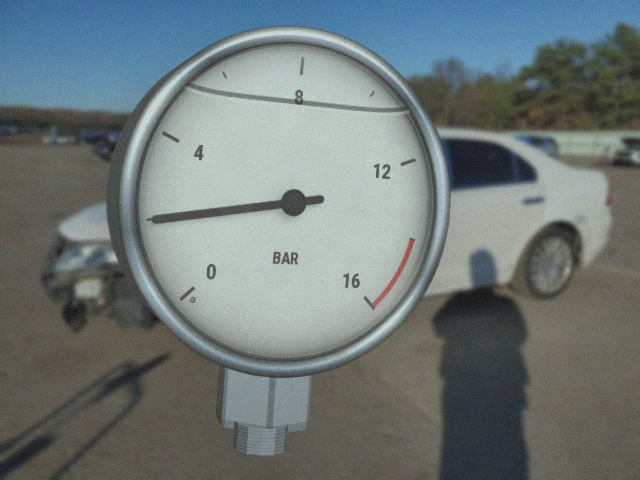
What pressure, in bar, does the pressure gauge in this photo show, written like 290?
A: 2
